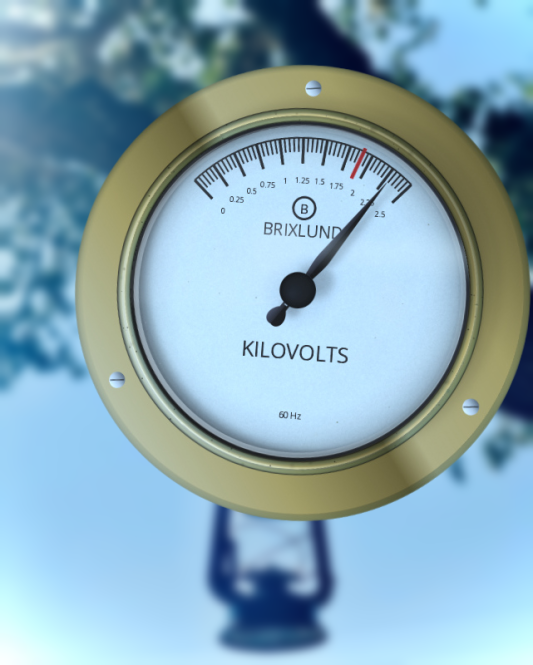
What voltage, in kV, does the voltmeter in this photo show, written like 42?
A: 2.3
